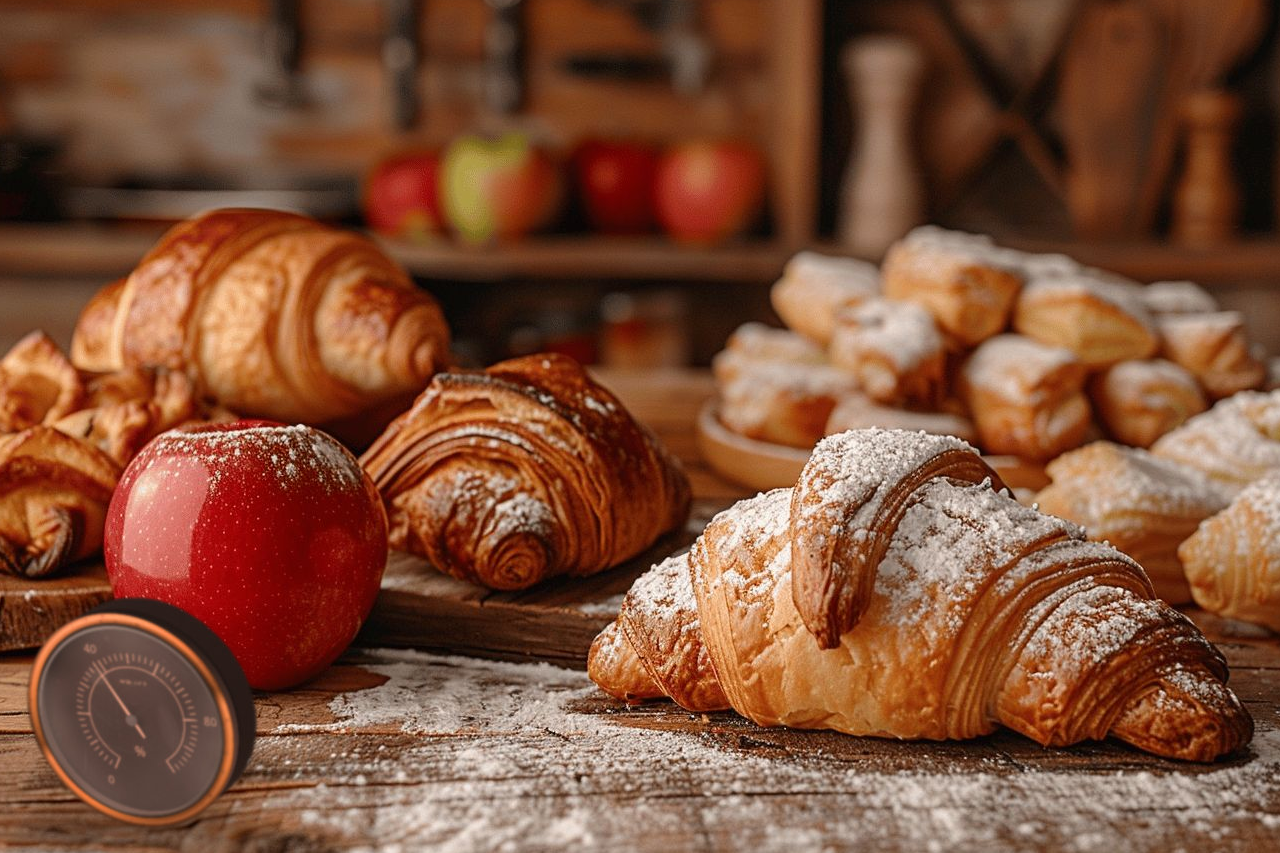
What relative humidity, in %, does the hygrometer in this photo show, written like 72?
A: 40
